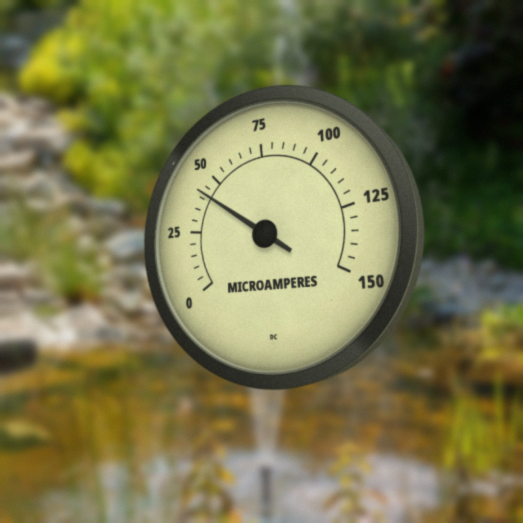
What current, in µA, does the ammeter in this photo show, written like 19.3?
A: 42.5
